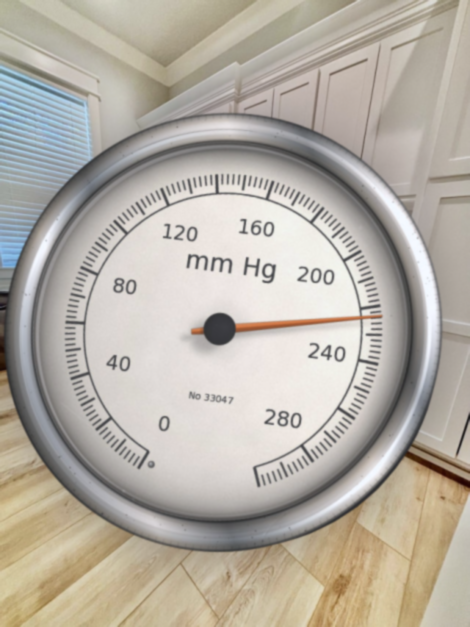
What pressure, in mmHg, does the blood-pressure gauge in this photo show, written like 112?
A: 224
